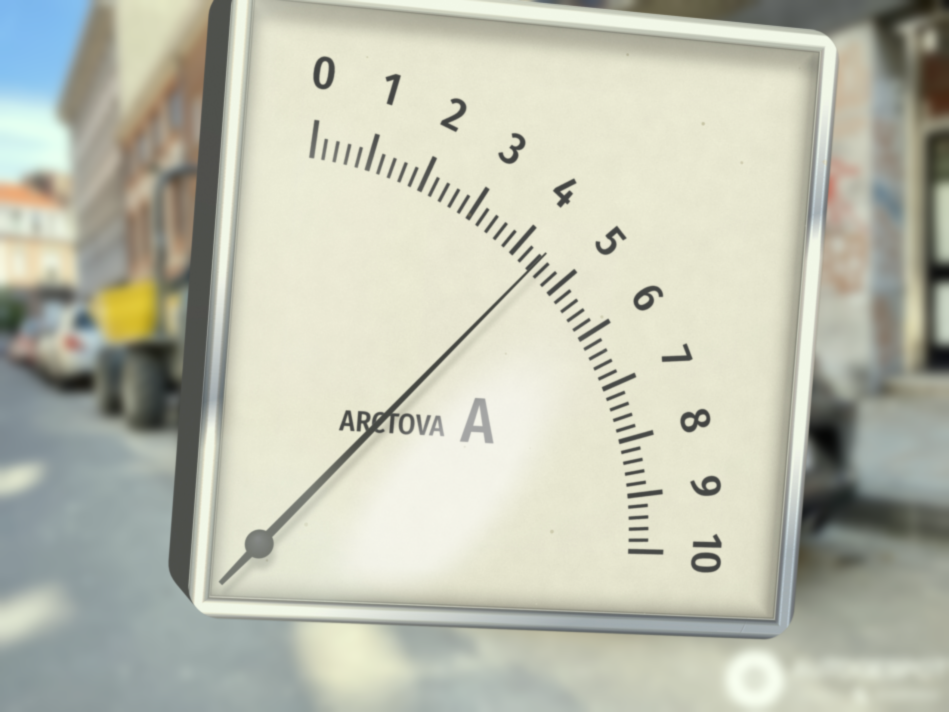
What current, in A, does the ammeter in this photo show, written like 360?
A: 4.4
